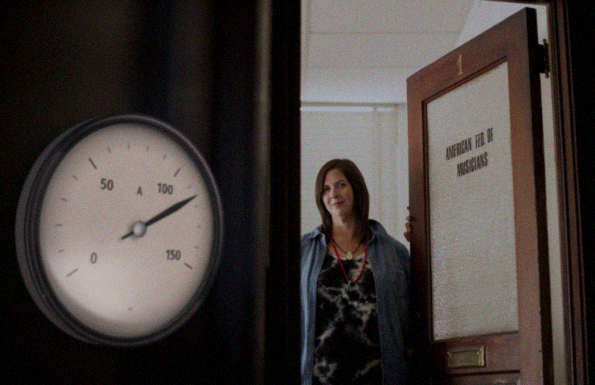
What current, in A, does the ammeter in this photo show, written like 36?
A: 115
